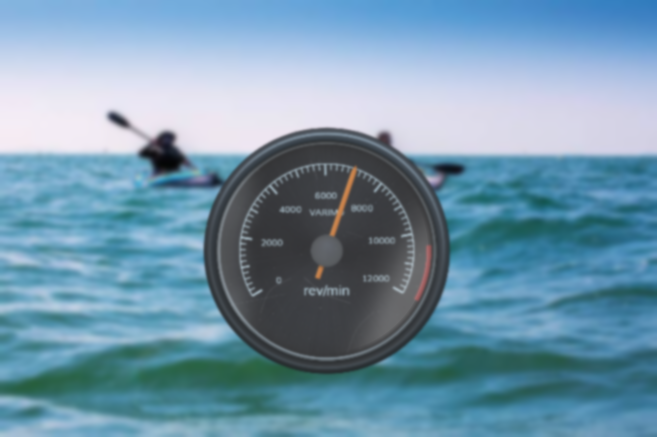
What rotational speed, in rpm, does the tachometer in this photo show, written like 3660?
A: 7000
